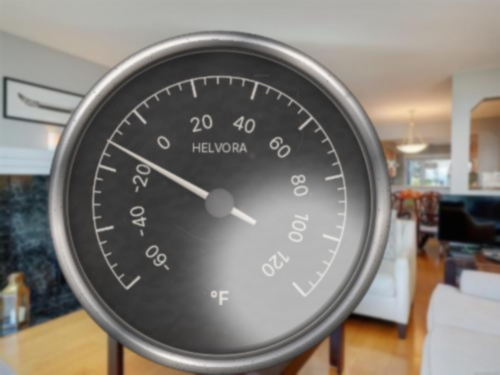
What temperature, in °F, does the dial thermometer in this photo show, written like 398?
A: -12
